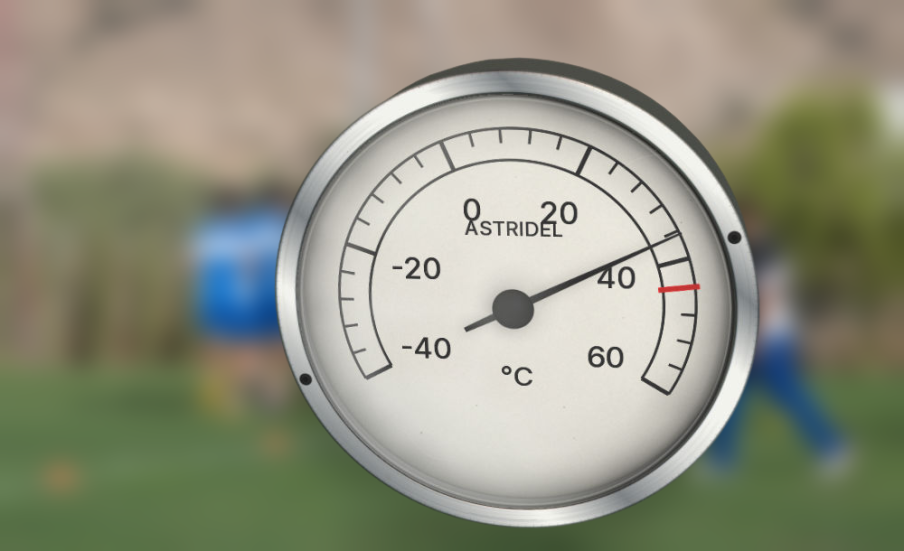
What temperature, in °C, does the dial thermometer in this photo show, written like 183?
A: 36
